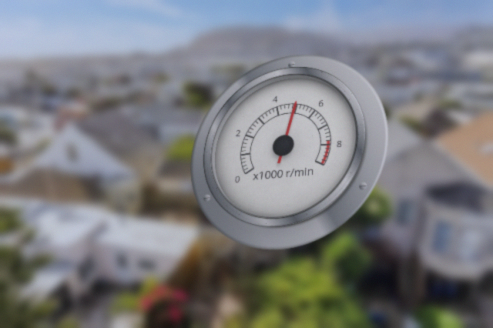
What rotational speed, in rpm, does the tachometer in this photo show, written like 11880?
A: 5000
